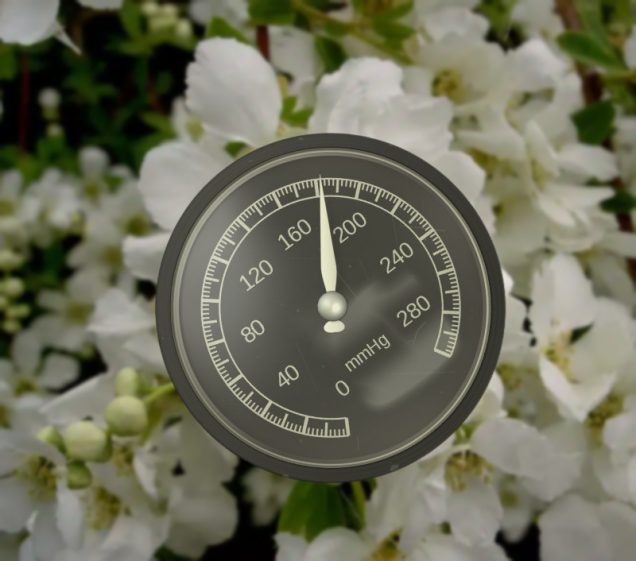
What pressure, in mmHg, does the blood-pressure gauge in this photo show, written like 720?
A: 182
